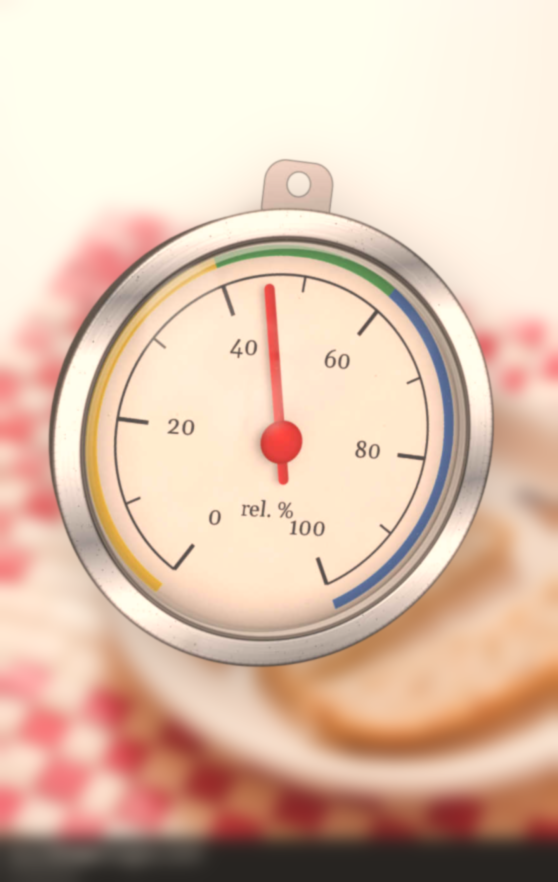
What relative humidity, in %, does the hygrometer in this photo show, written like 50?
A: 45
